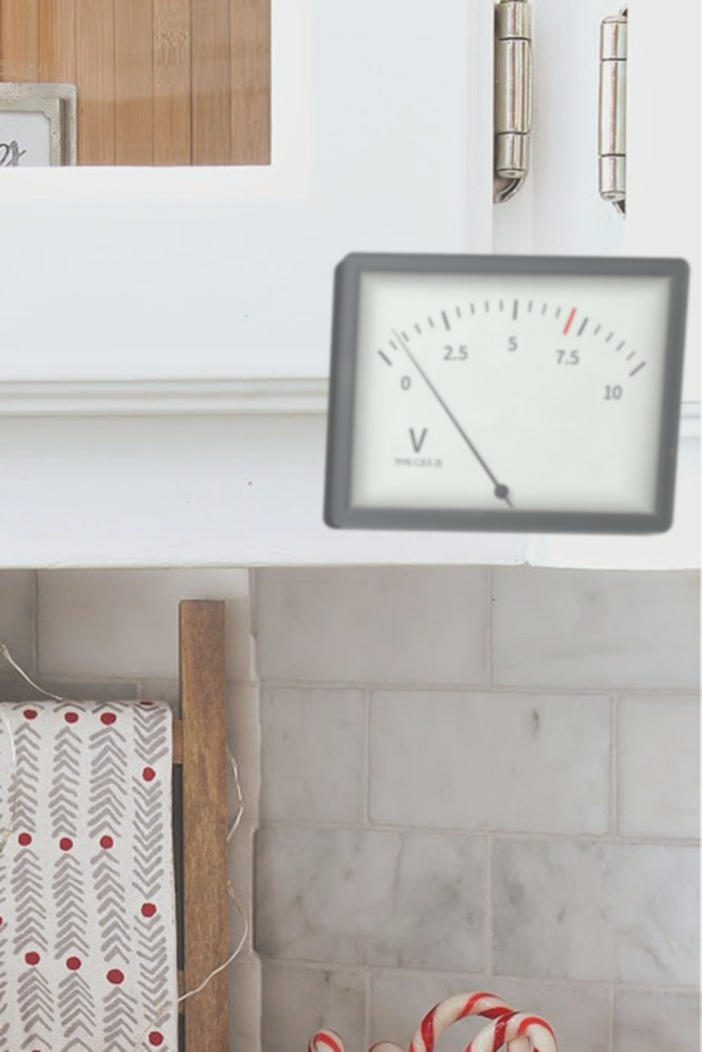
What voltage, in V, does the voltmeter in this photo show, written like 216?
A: 0.75
